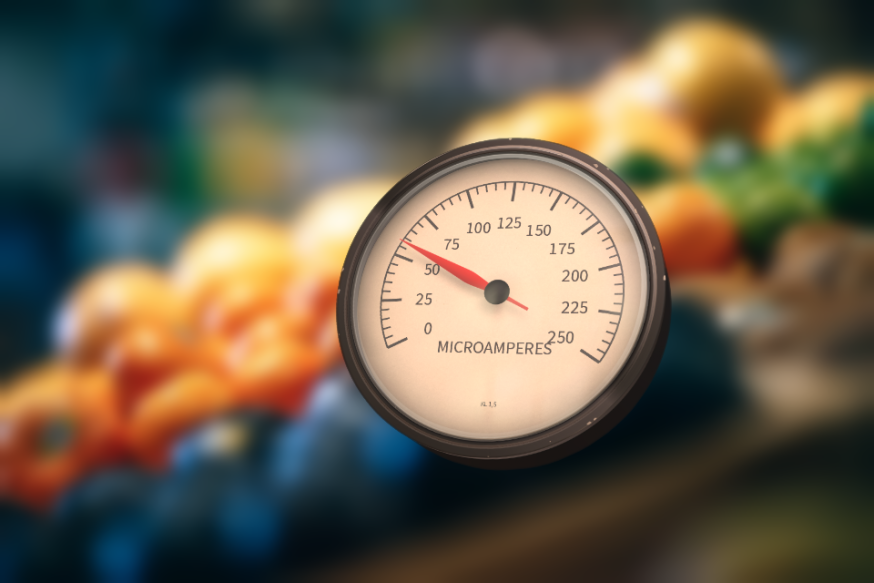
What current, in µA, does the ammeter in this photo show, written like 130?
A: 57.5
